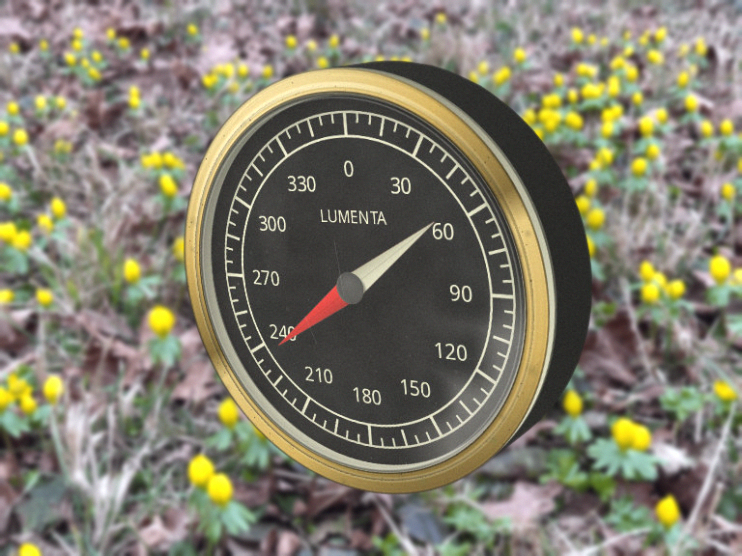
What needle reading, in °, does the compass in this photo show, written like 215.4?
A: 235
